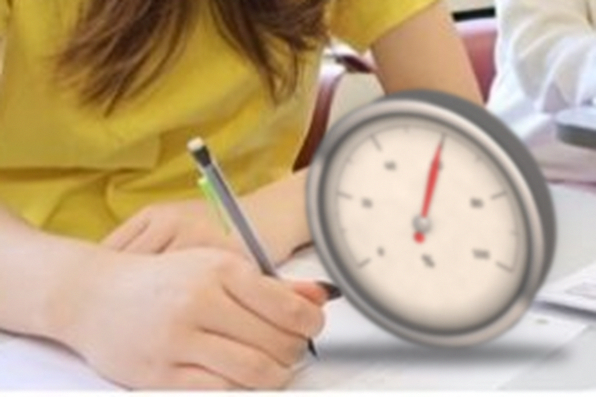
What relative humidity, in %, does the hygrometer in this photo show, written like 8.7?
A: 60
